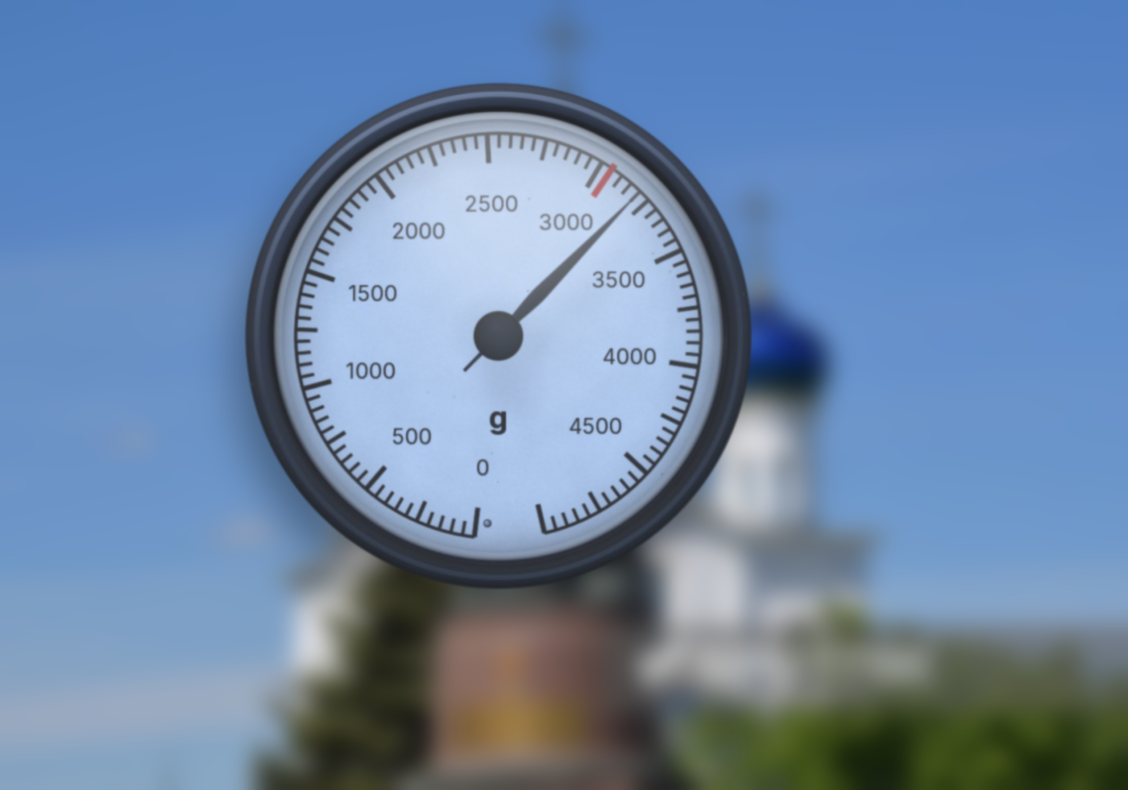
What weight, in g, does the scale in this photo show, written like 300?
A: 3200
